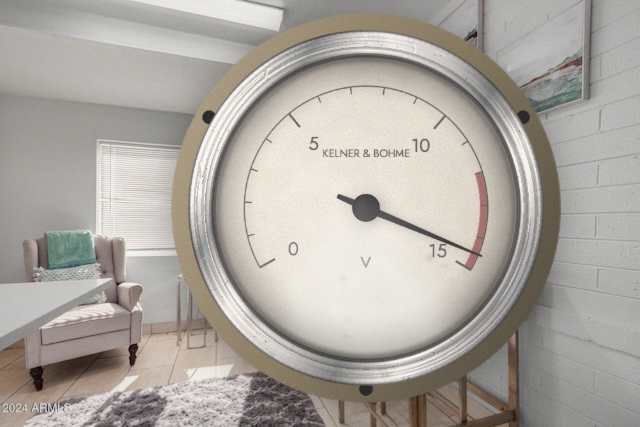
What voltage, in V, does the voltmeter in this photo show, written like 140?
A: 14.5
